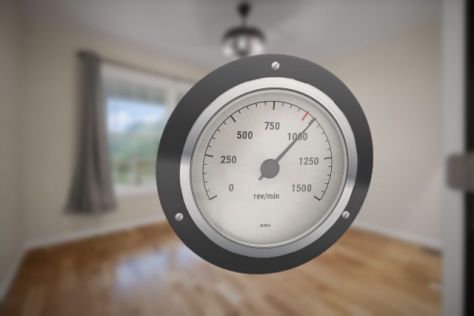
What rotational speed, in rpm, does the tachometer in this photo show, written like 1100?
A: 1000
